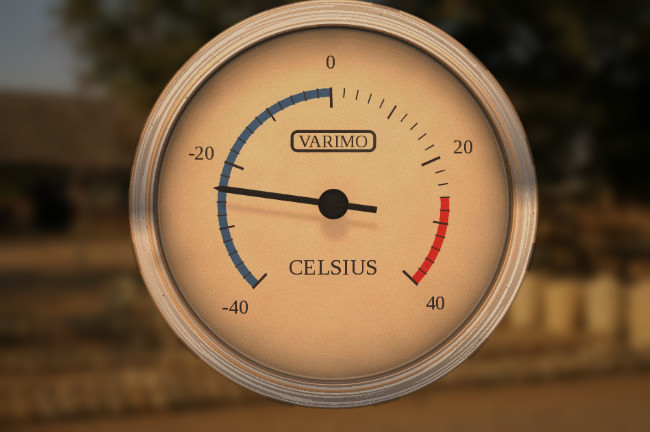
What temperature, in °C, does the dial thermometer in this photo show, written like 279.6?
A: -24
